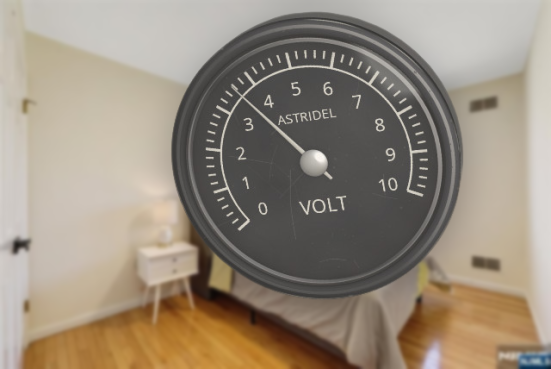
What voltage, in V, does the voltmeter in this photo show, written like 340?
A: 3.6
